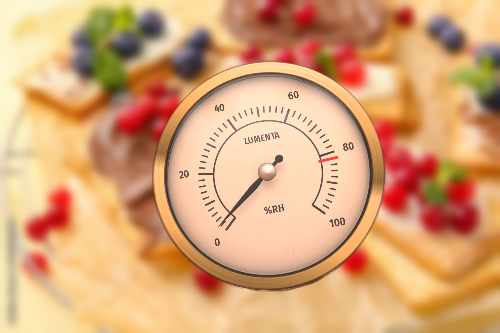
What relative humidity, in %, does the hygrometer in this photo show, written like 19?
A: 2
